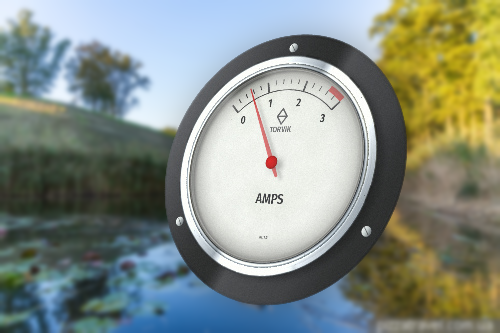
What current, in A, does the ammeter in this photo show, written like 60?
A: 0.6
